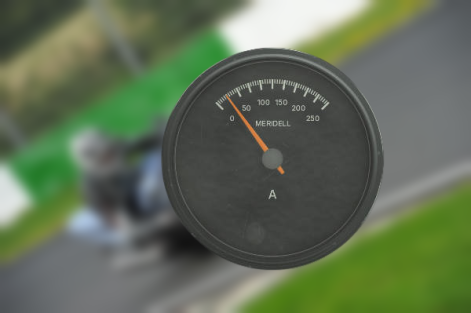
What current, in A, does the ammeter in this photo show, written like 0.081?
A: 25
